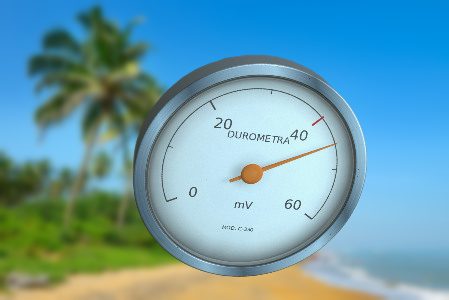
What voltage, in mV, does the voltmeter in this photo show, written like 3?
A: 45
